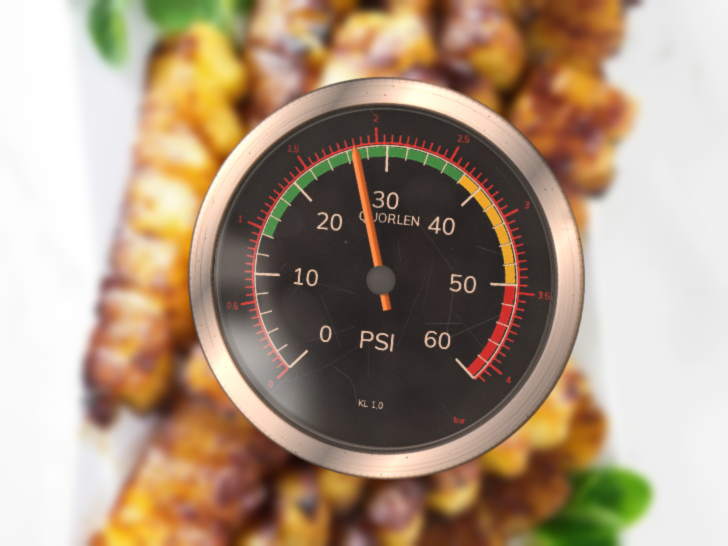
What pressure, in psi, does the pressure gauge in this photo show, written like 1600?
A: 27
